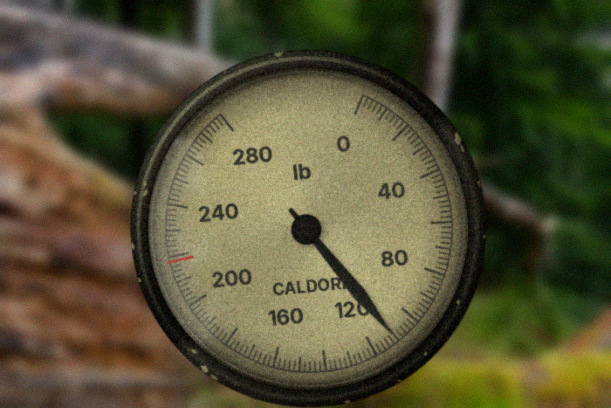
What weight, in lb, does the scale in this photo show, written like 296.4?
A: 110
